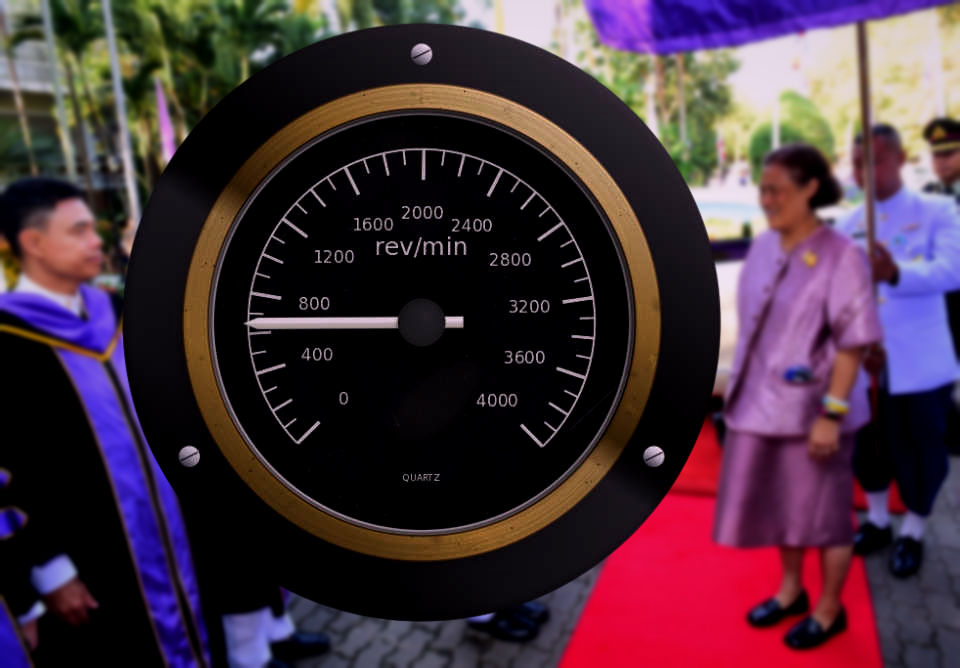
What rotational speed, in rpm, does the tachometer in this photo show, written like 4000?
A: 650
